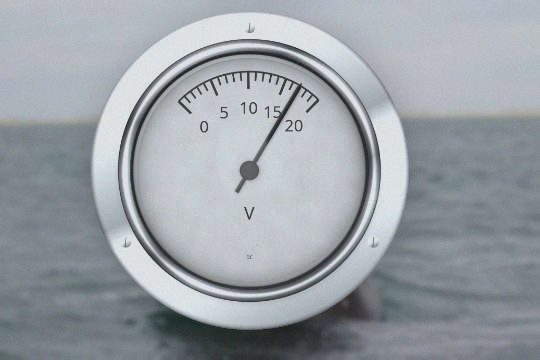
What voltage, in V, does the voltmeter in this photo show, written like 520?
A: 17
